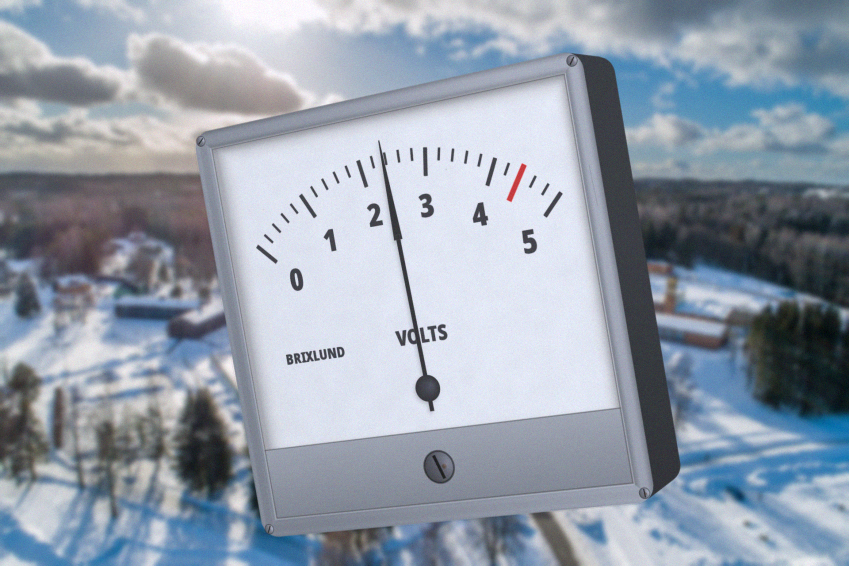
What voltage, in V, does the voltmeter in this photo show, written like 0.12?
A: 2.4
